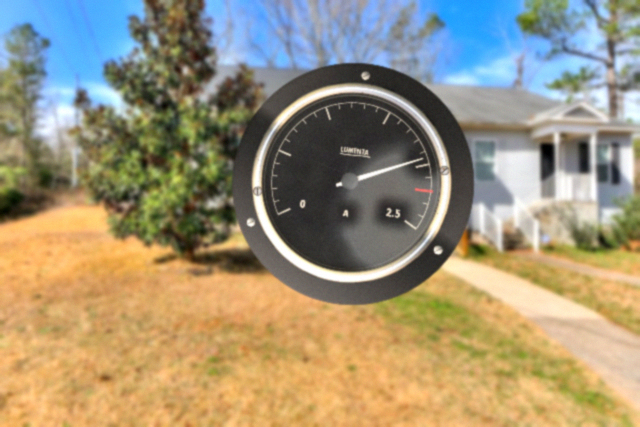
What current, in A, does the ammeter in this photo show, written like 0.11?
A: 1.95
